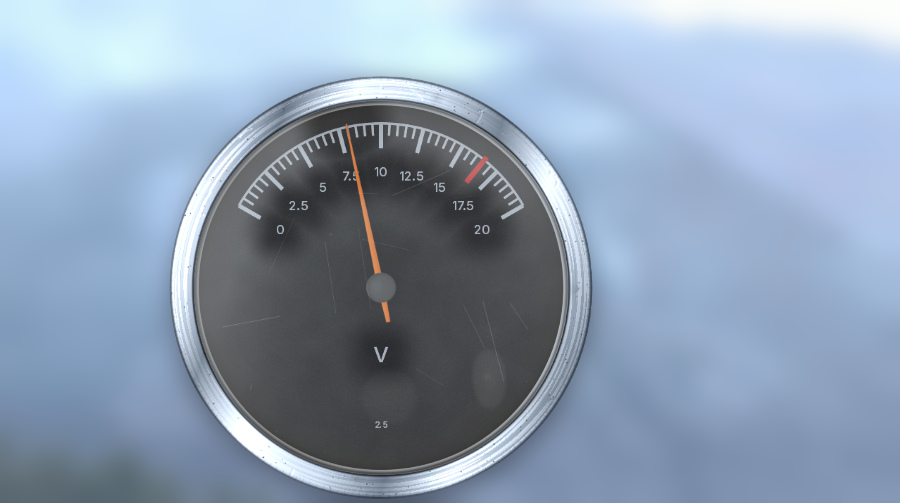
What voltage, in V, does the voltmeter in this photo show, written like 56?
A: 8
